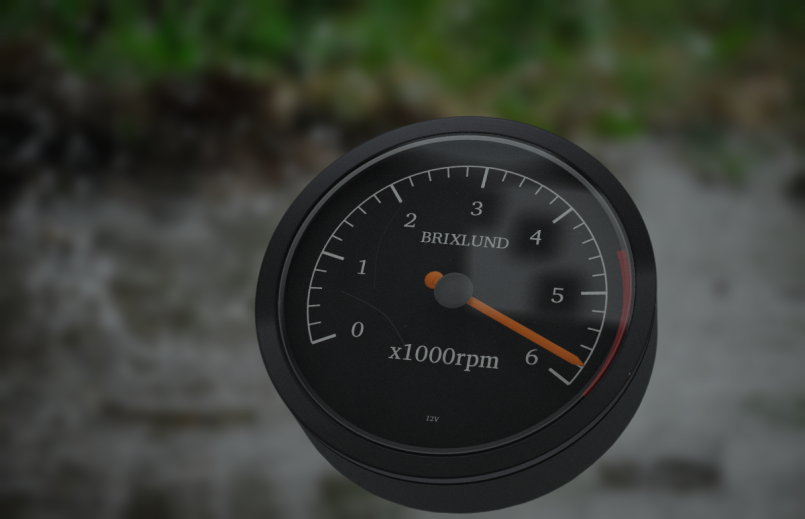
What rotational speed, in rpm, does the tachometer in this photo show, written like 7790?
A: 5800
